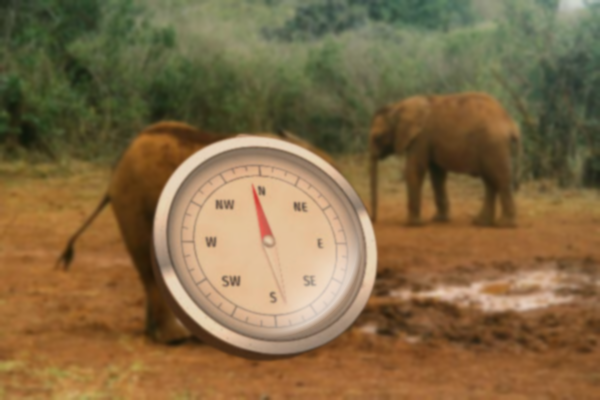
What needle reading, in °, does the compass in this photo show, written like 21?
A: 350
